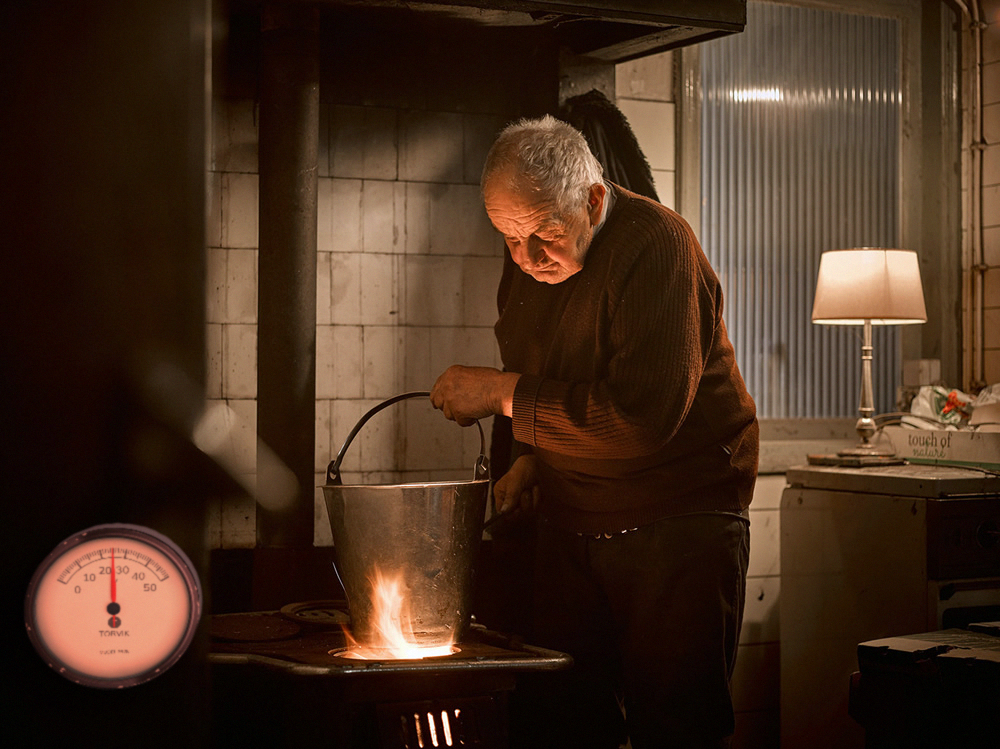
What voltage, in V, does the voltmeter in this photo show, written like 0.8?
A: 25
